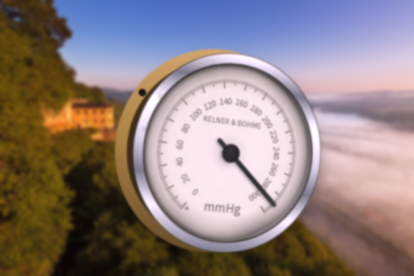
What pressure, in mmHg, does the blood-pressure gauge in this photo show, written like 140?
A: 290
